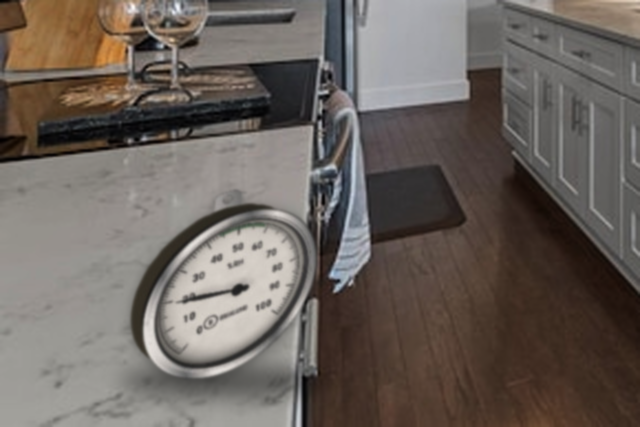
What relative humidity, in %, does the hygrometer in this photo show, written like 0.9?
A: 20
